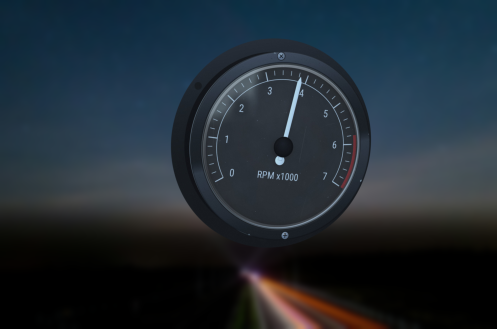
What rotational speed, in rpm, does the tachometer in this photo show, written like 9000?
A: 3800
